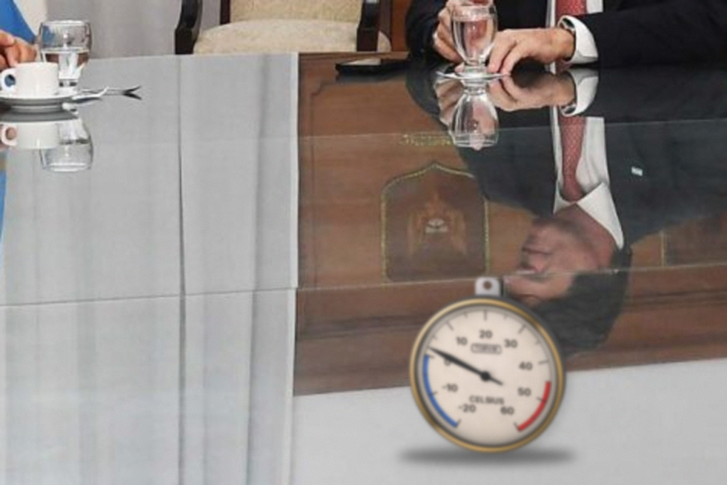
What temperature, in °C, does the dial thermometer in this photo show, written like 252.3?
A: 2.5
